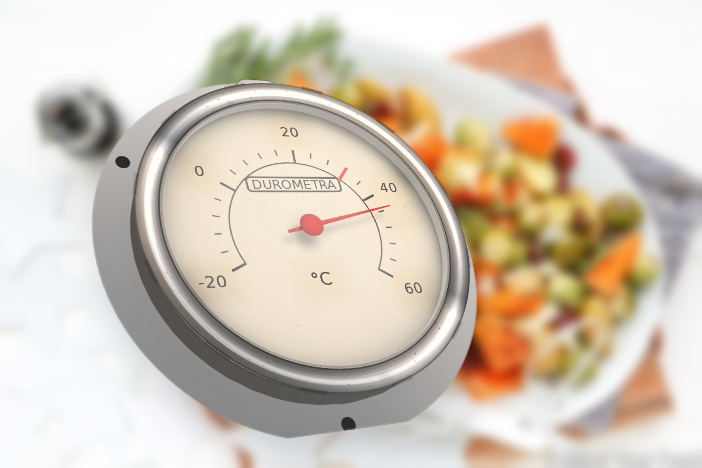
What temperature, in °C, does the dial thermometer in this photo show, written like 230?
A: 44
